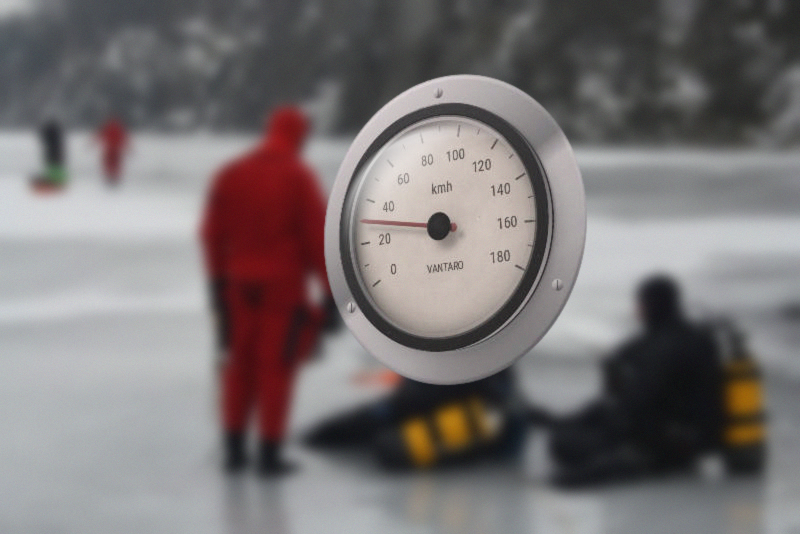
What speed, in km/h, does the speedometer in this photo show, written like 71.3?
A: 30
